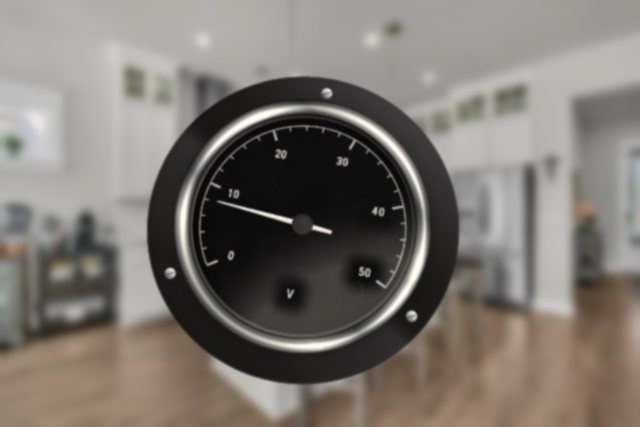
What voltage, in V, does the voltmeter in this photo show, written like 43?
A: 8
